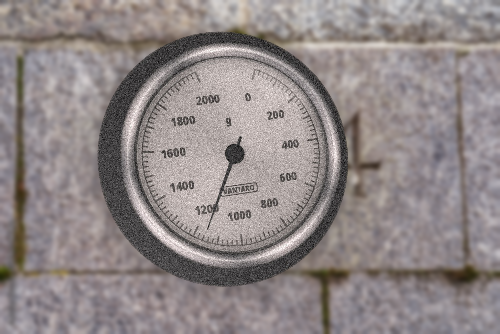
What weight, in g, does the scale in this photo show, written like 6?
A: 1160
